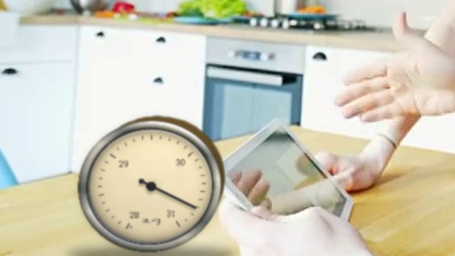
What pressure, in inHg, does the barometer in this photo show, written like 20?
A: 30.7
